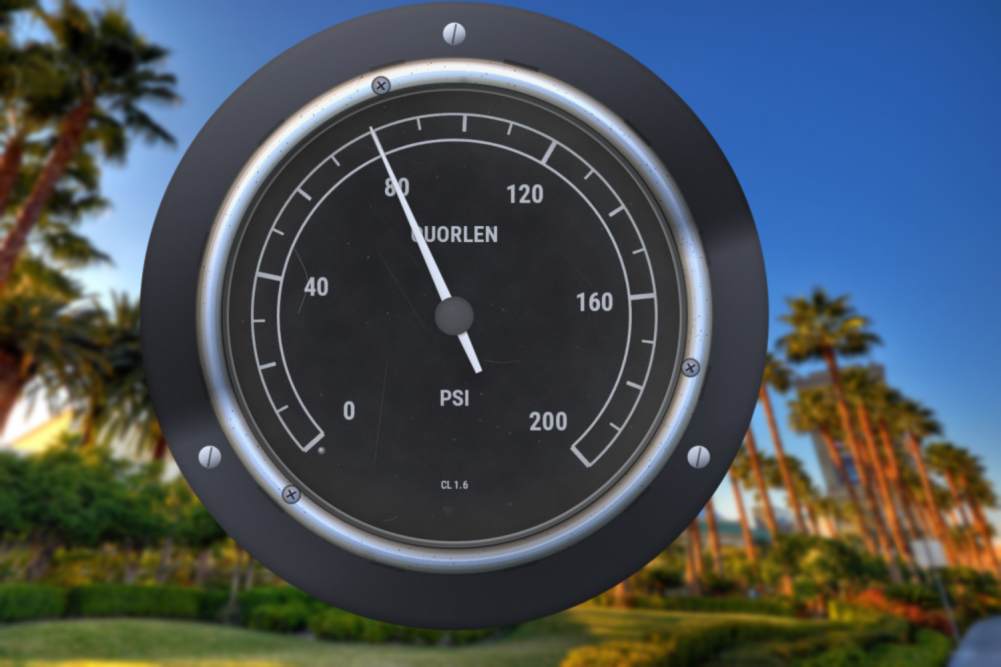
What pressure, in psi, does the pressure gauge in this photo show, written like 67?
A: 80
